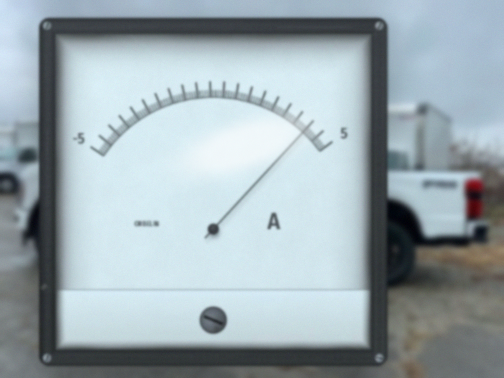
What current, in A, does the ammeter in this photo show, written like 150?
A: 4
